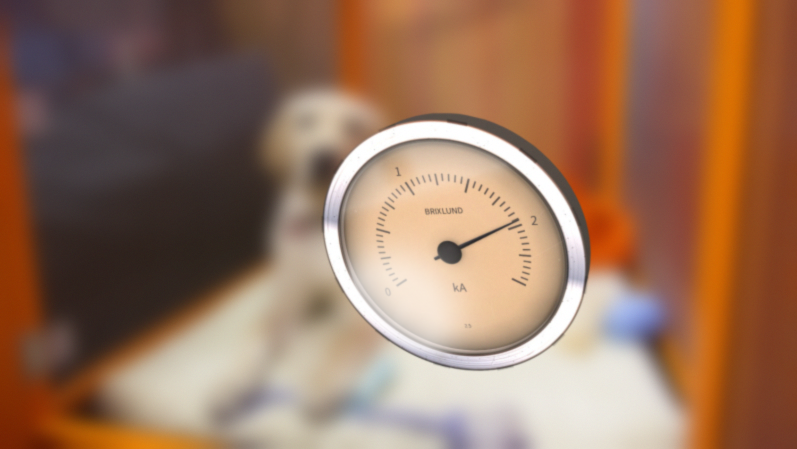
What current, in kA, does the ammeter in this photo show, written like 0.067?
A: 1.95
